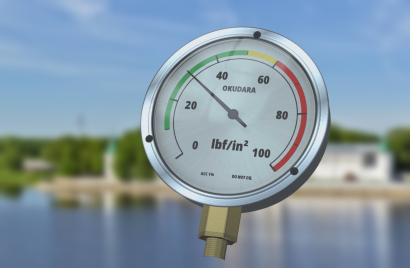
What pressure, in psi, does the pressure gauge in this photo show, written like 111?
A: 30
